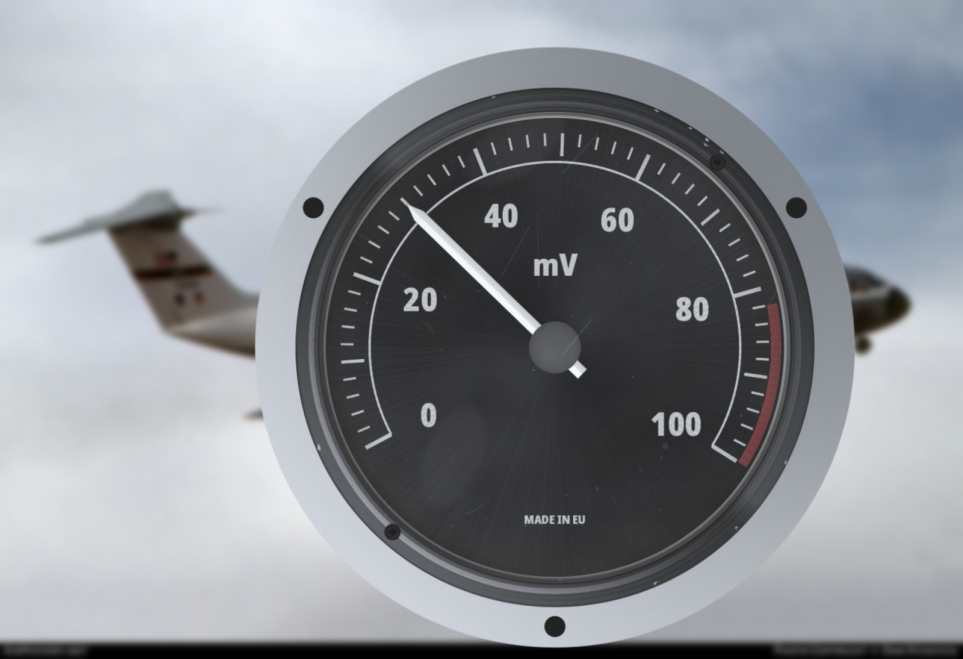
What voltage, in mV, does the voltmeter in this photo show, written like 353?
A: 30
